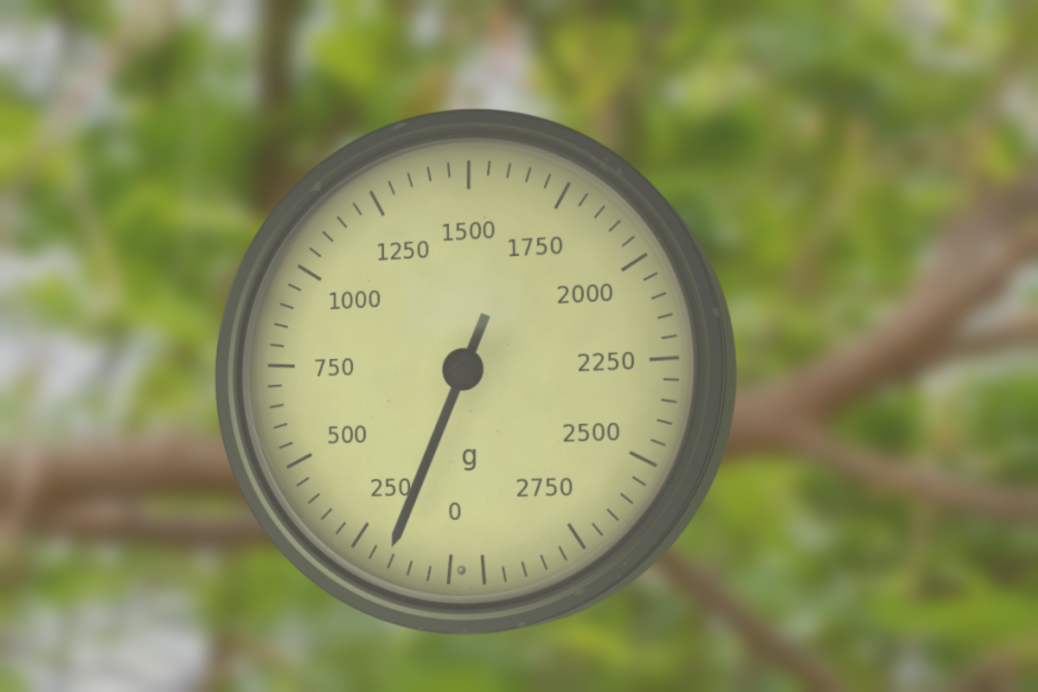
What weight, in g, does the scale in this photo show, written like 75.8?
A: 150
